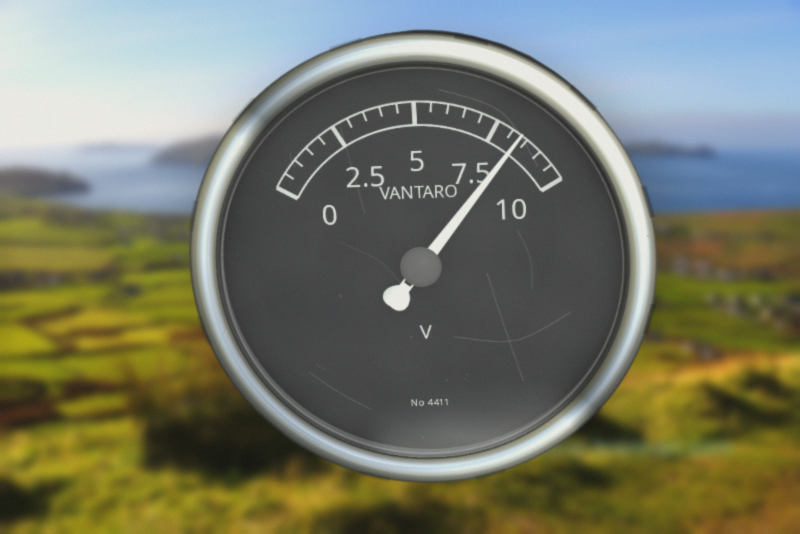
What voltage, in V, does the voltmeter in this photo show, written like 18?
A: 8.25
